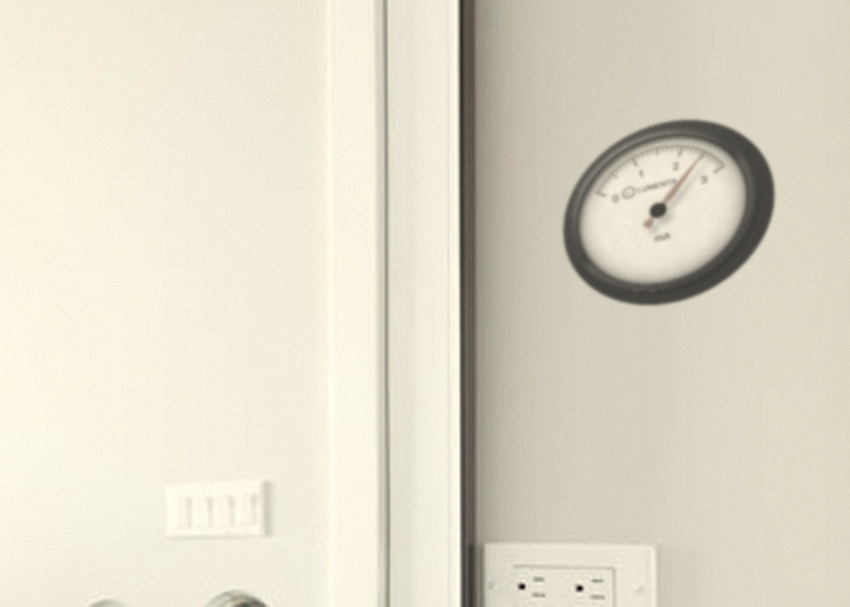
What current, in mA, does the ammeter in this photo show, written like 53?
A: 2.5
